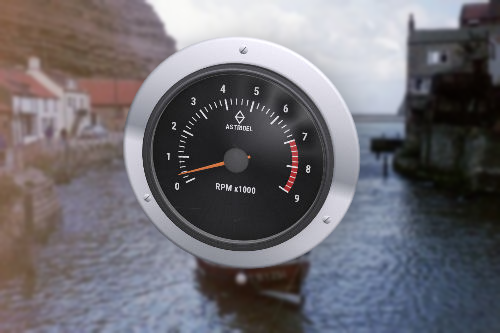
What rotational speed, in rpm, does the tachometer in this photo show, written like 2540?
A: 400
